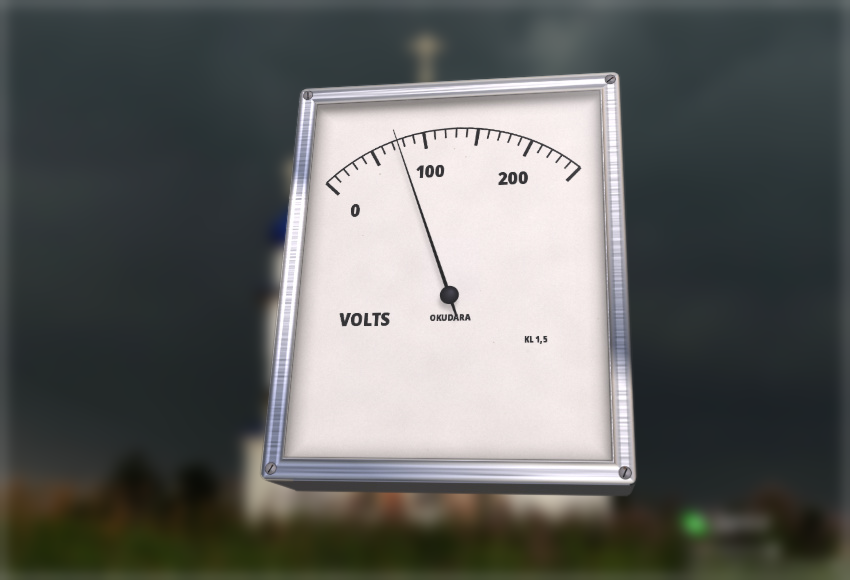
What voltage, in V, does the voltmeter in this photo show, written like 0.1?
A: 75
